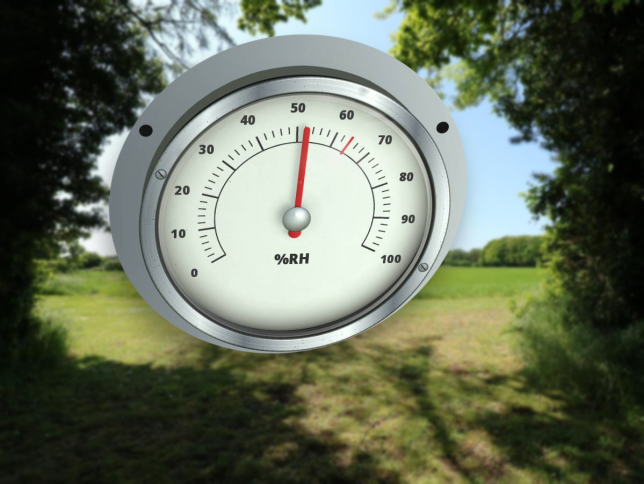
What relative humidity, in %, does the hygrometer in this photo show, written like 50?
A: 52
